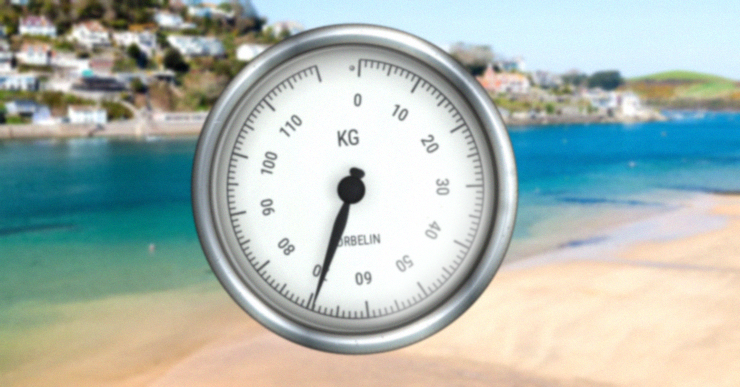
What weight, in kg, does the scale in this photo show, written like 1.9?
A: 69
